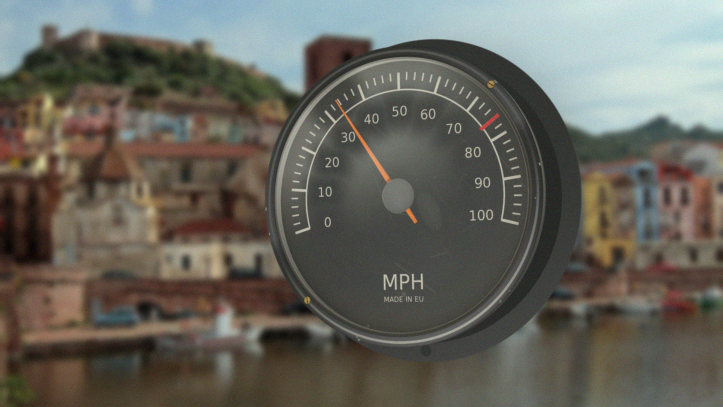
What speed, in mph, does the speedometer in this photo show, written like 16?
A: 34
